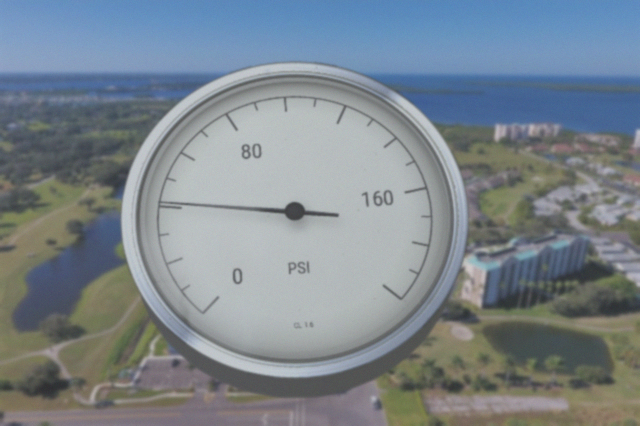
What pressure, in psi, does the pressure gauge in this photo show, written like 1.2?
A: 40
